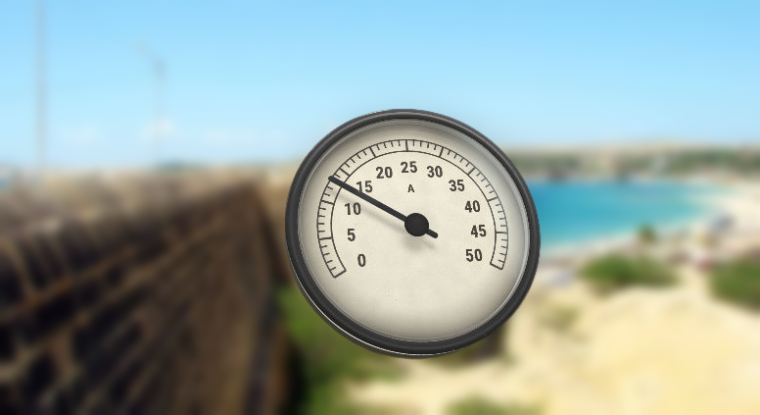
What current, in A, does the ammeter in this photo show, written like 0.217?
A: 13
